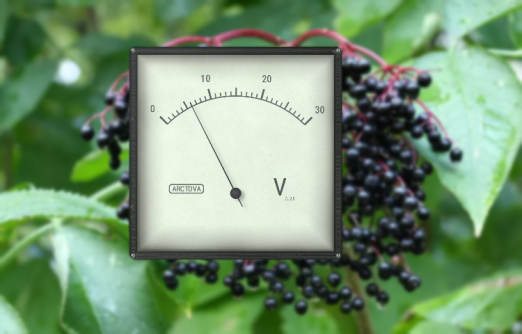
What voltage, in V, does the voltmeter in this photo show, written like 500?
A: 6
